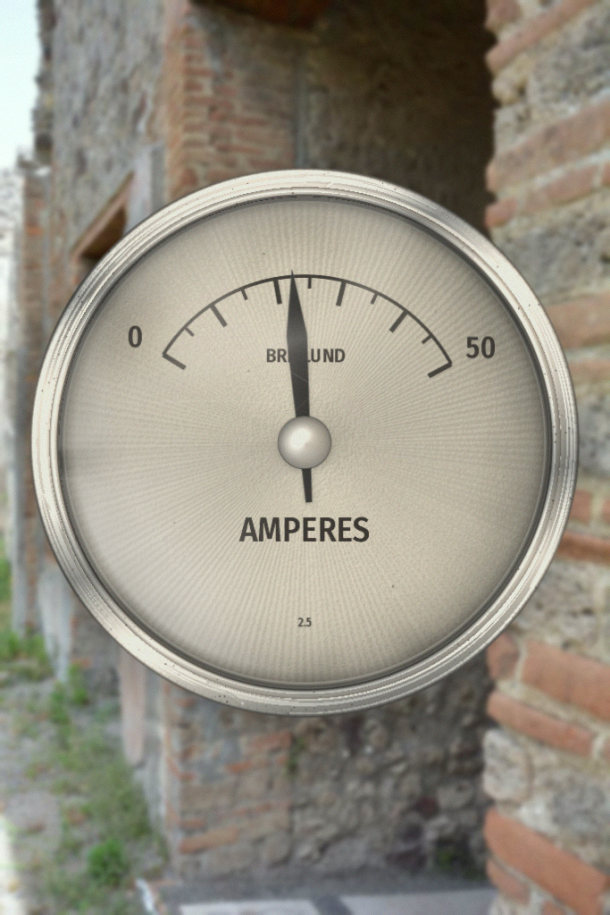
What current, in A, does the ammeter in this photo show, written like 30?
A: 22.5
